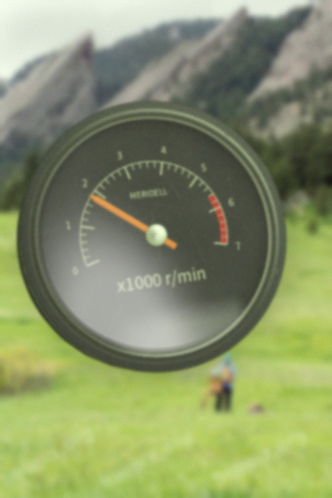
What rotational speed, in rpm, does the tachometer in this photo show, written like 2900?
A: 1800
